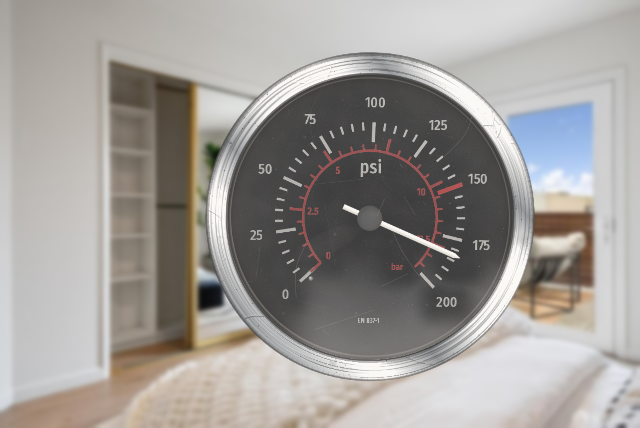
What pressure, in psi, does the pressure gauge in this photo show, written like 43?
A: 182.5
